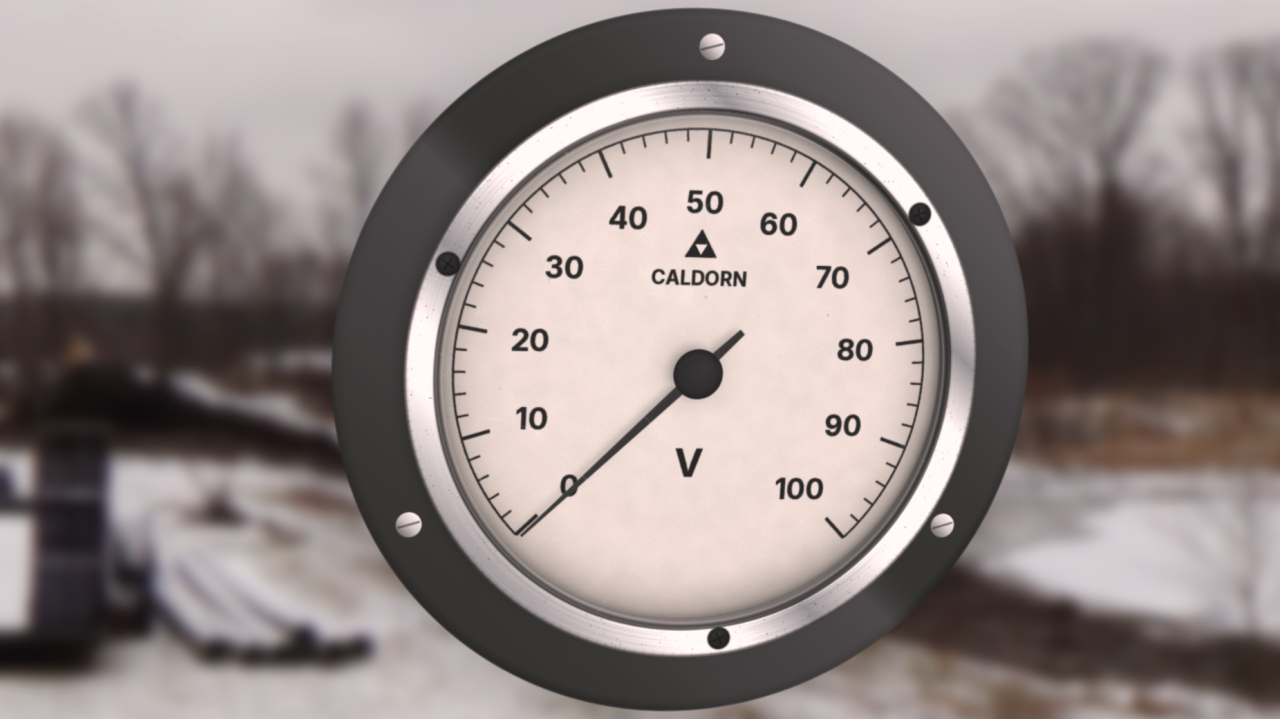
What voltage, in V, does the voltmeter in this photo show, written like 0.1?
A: 0
